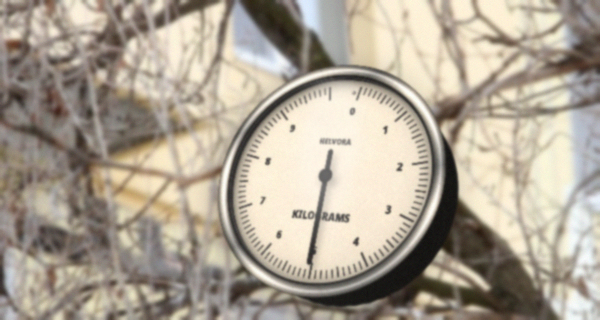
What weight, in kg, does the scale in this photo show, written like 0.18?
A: 5
